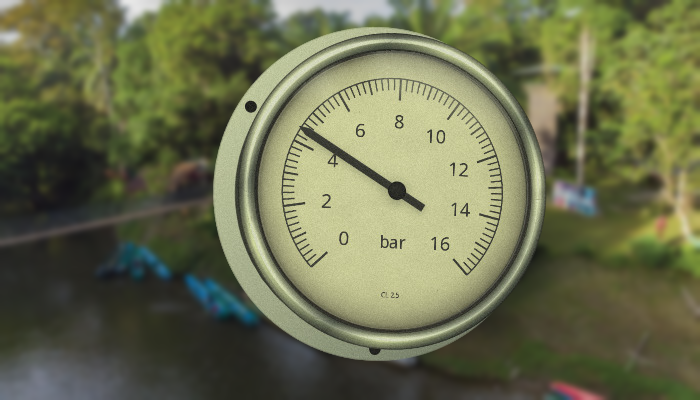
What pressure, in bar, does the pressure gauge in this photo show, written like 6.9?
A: 4.4
